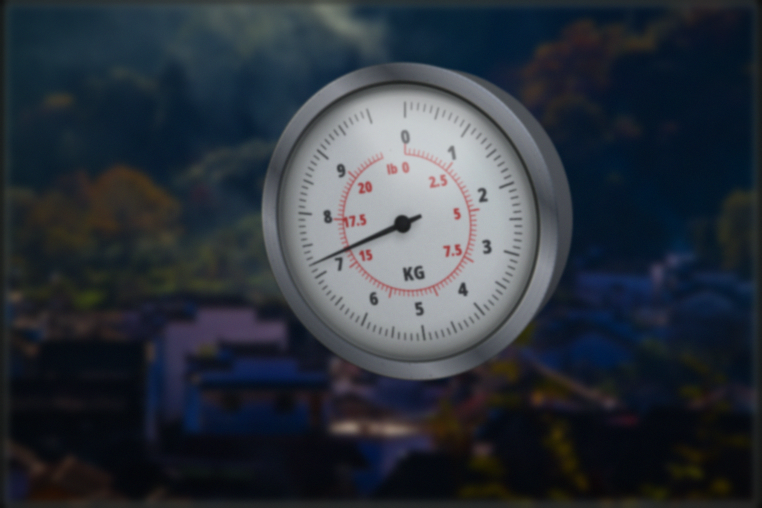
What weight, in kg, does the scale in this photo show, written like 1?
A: 7.2
